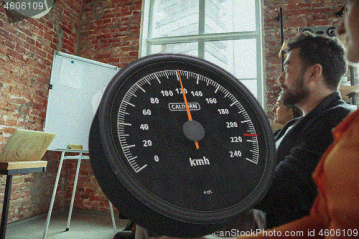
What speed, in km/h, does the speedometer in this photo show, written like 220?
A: 120
